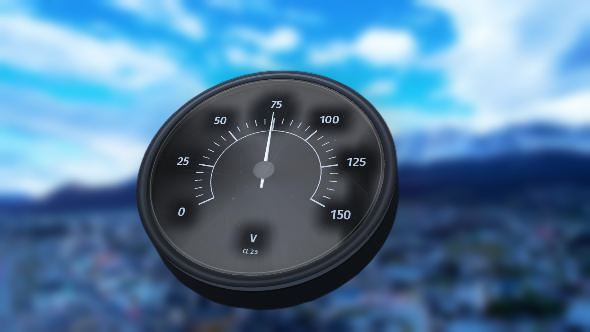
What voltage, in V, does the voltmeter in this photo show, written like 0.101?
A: 75
